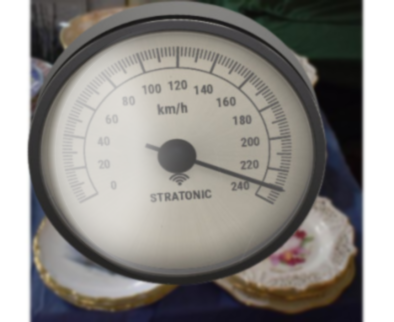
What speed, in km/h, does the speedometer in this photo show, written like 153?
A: 230
